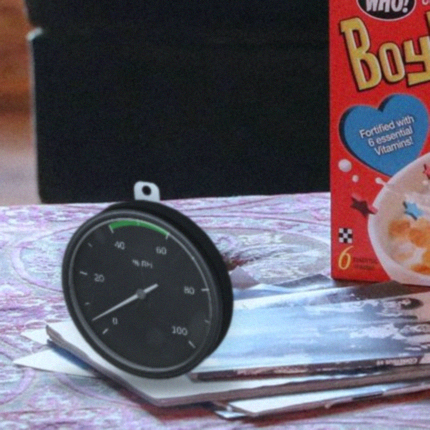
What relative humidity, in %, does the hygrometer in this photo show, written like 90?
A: 5
